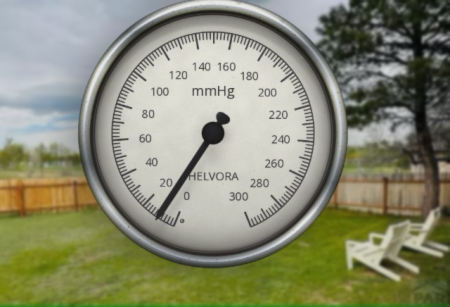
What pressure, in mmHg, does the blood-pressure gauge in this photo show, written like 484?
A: 10
